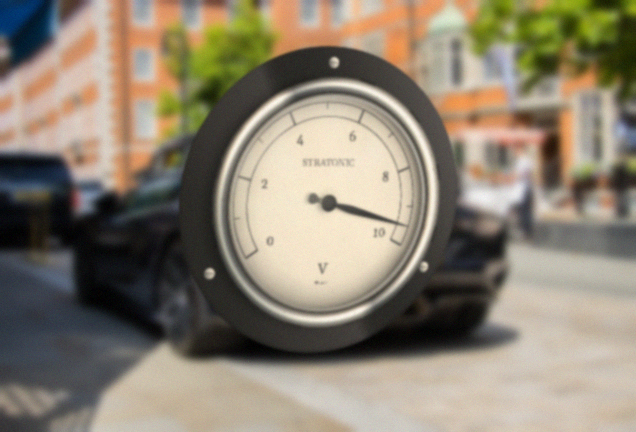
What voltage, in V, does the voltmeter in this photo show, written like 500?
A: 9.5
